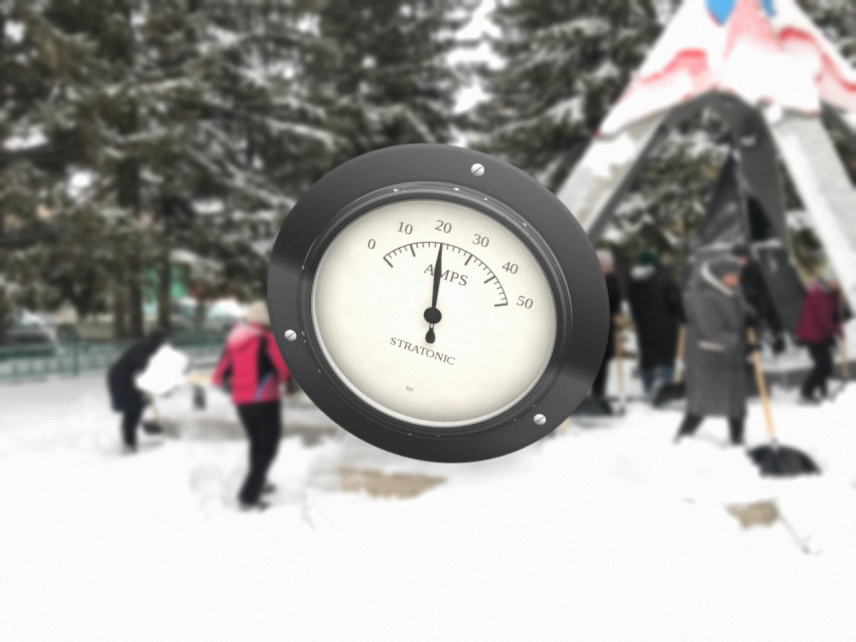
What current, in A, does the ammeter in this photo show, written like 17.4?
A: 20
